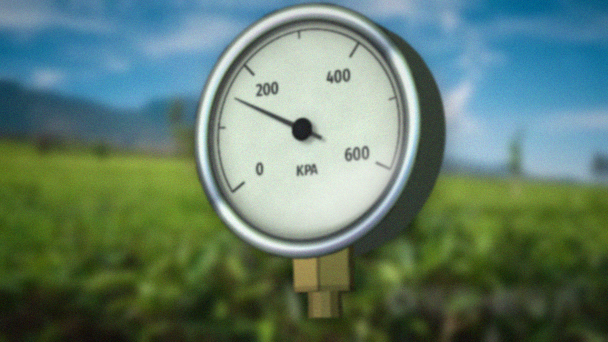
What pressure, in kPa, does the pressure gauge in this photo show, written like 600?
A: 150
